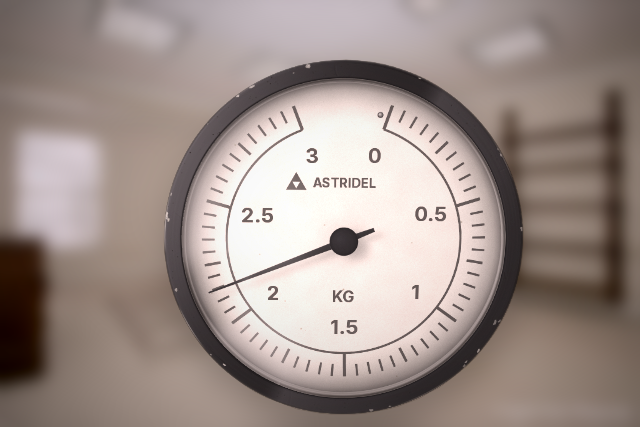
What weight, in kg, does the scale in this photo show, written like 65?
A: 2.15
